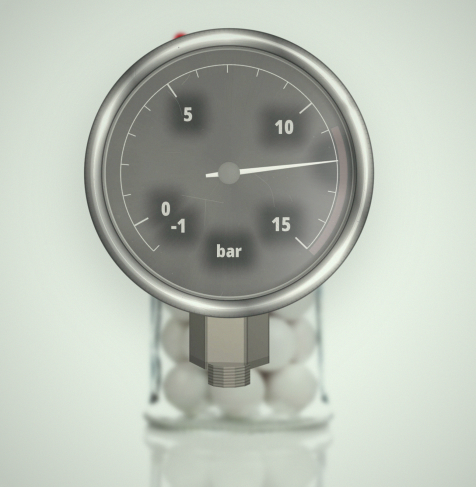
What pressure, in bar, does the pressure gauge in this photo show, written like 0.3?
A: 12
